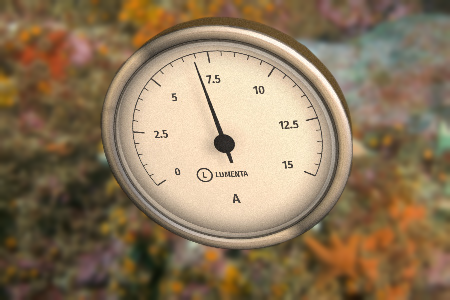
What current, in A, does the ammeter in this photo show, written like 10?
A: 7
